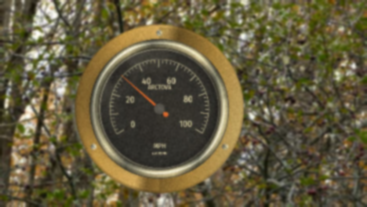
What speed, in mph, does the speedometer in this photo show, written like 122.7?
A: 30
